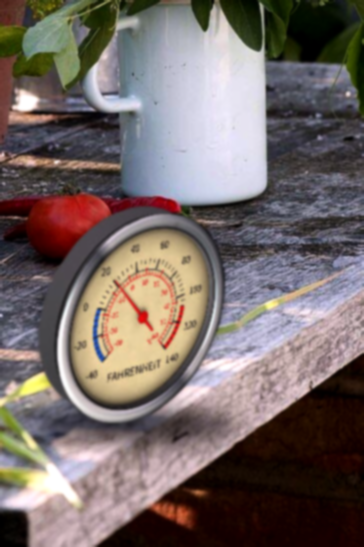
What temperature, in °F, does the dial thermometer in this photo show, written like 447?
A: 20
